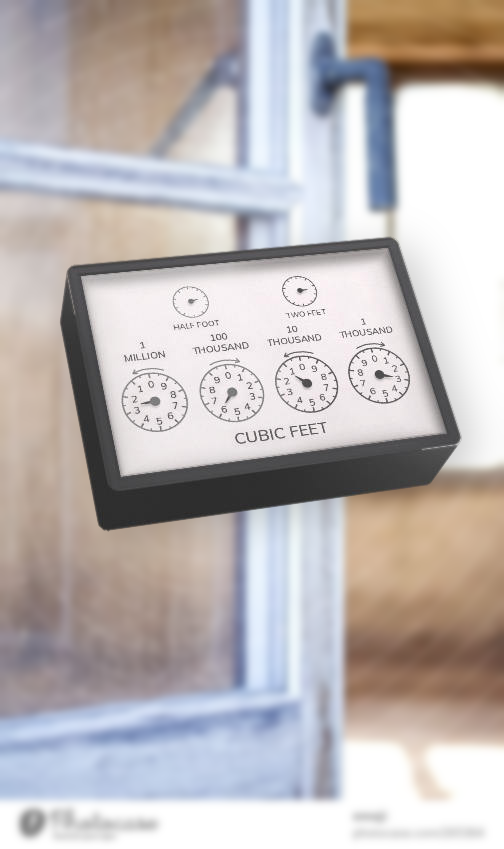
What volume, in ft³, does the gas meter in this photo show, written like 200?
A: 261300
